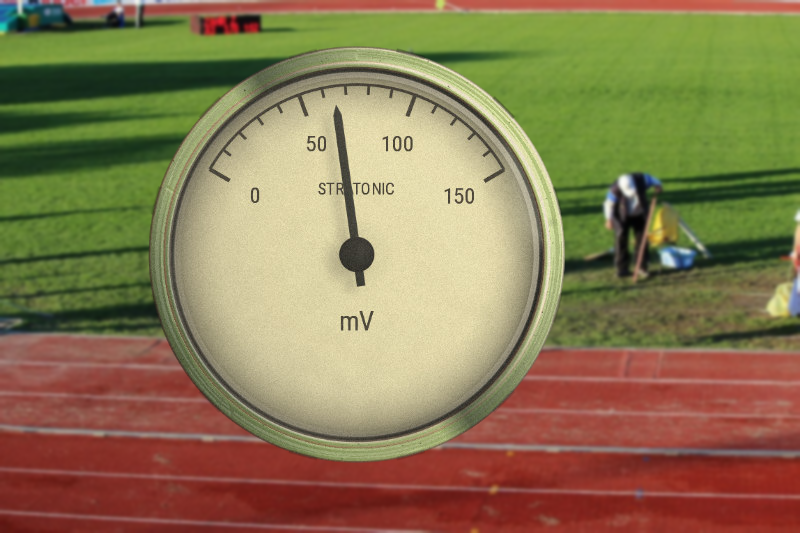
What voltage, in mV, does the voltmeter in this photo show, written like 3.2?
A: 65
